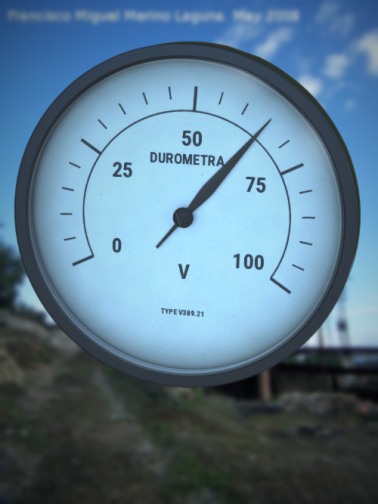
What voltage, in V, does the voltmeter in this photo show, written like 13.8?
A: 65
